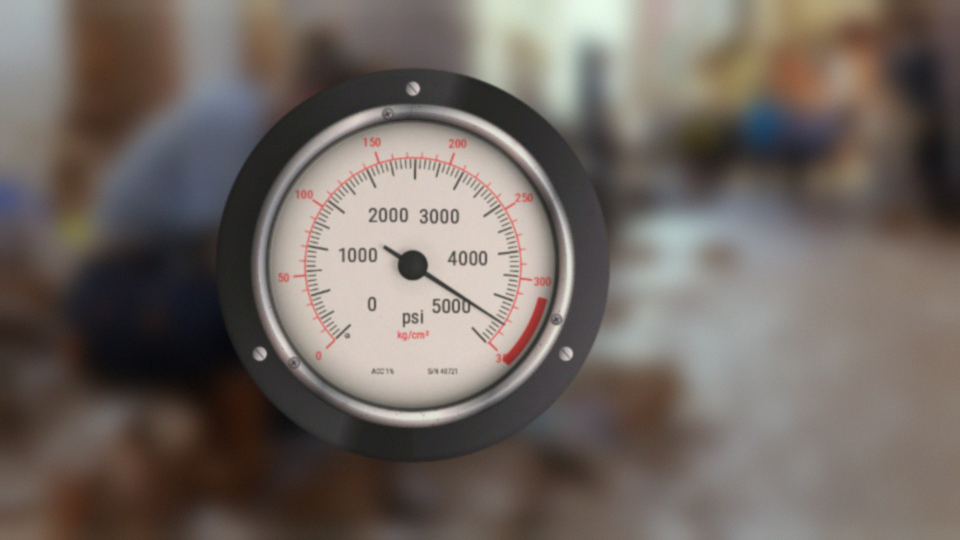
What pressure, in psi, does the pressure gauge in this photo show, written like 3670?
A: 4750
